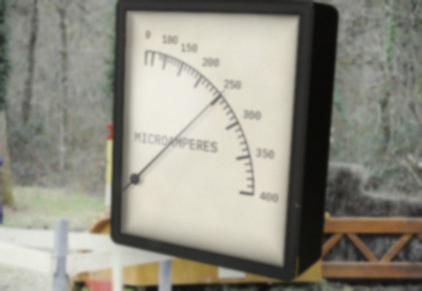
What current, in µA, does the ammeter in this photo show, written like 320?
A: 250
